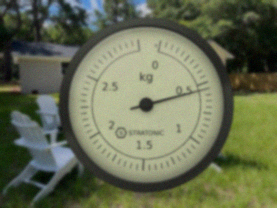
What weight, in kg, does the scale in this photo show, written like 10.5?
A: 0.55
